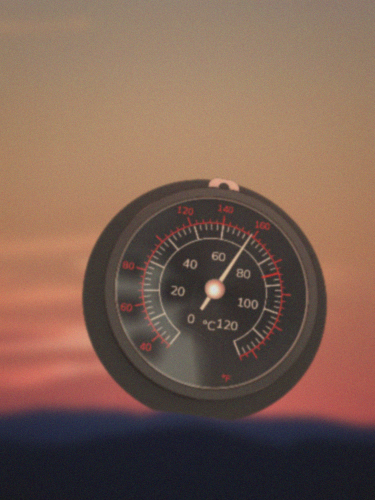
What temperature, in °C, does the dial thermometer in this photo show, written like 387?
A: 70
